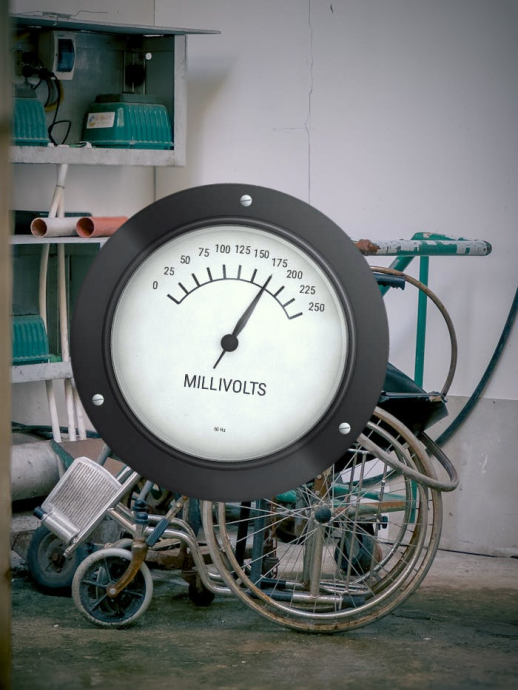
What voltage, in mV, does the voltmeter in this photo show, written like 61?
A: 175
